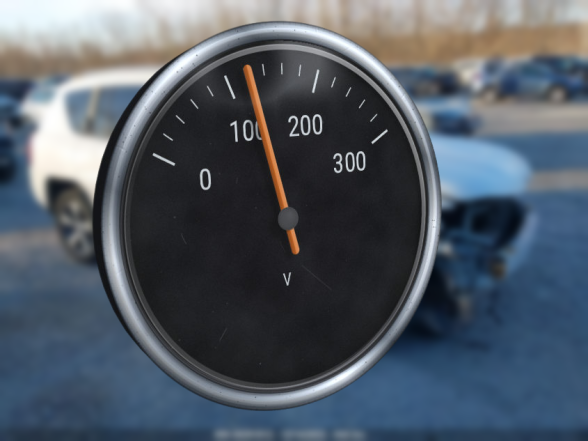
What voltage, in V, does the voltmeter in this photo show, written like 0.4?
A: 120
